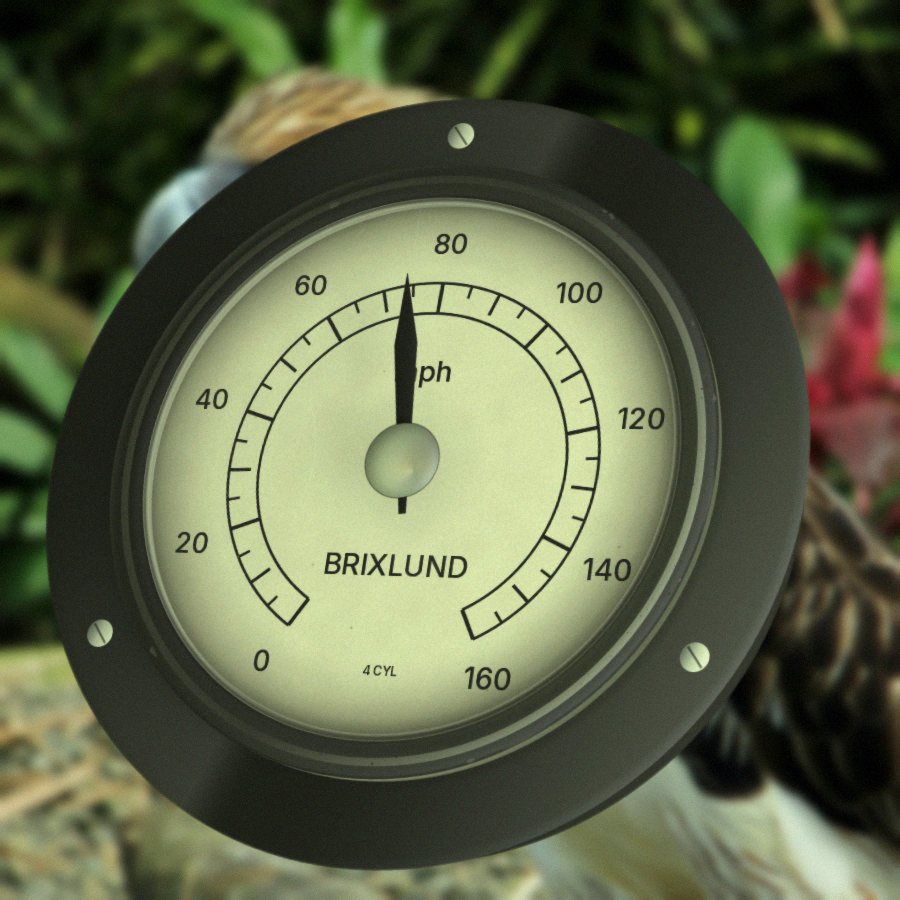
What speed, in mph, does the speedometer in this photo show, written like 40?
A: 75
